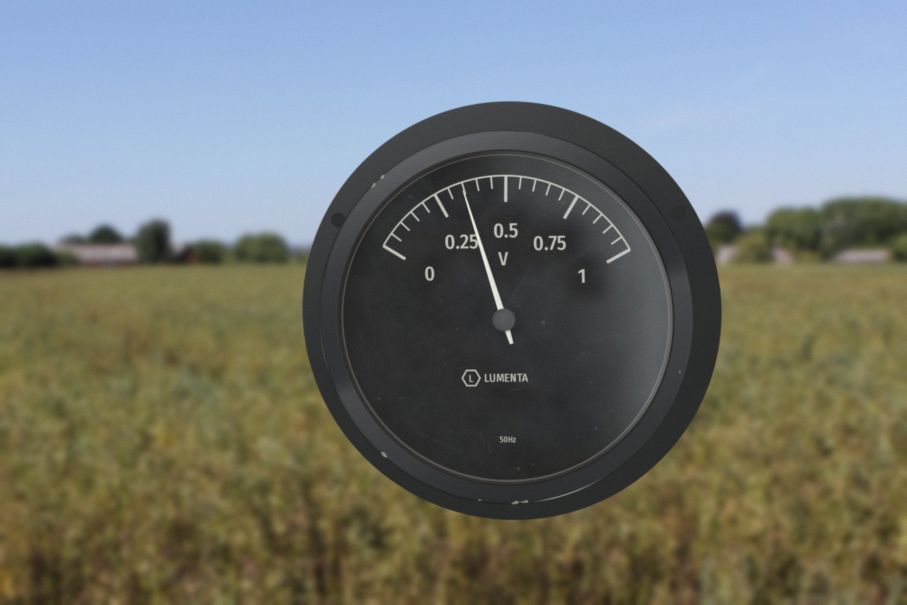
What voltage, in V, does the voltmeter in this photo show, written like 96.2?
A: 0.35
